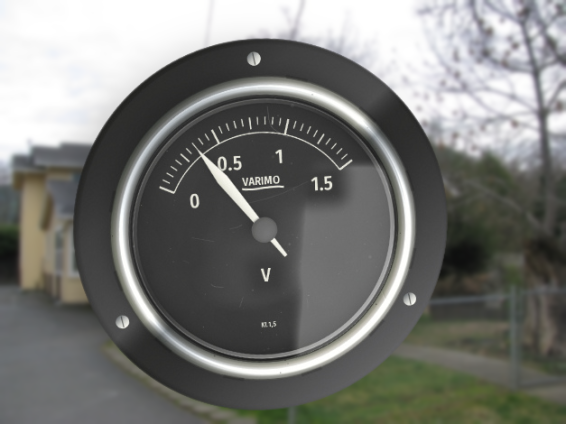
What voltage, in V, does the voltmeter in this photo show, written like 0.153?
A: 0.35
